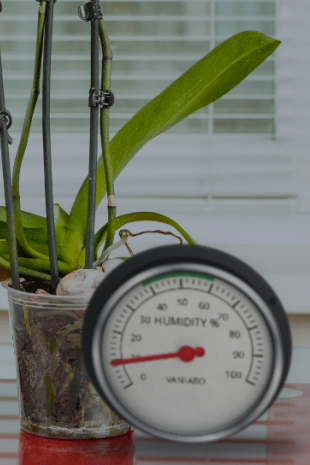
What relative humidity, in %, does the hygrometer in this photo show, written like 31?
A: 10
